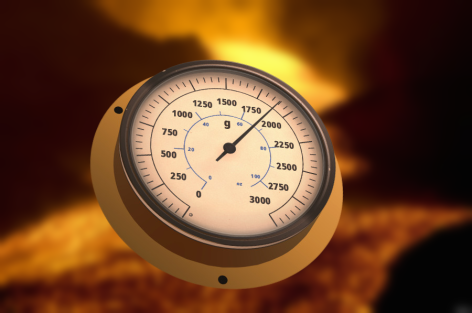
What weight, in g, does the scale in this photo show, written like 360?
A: 1900
